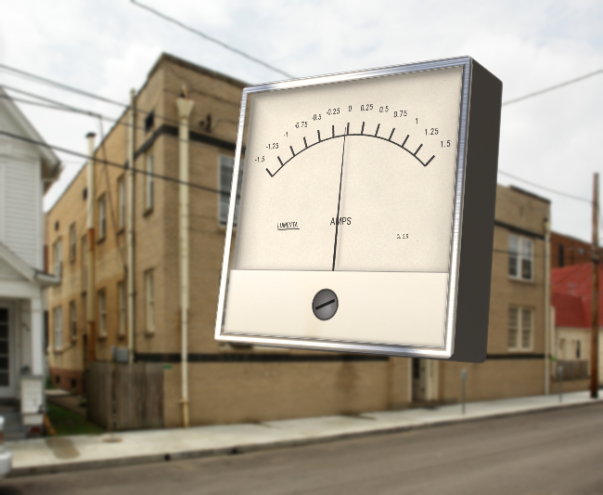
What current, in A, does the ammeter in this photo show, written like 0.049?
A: 0
